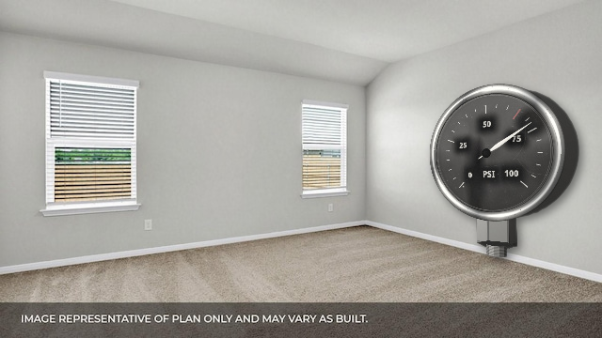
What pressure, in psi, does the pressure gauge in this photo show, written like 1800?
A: 72.5
